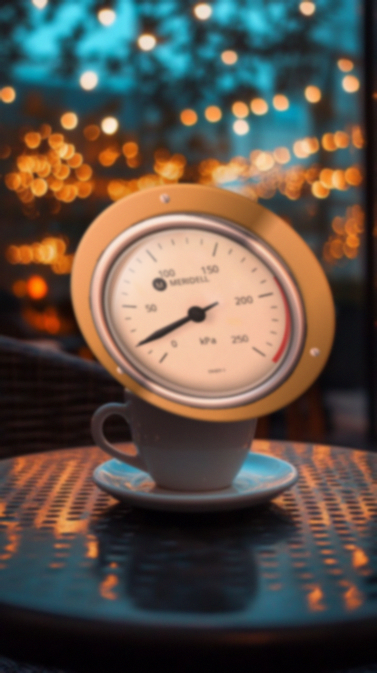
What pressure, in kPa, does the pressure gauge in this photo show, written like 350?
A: 20
